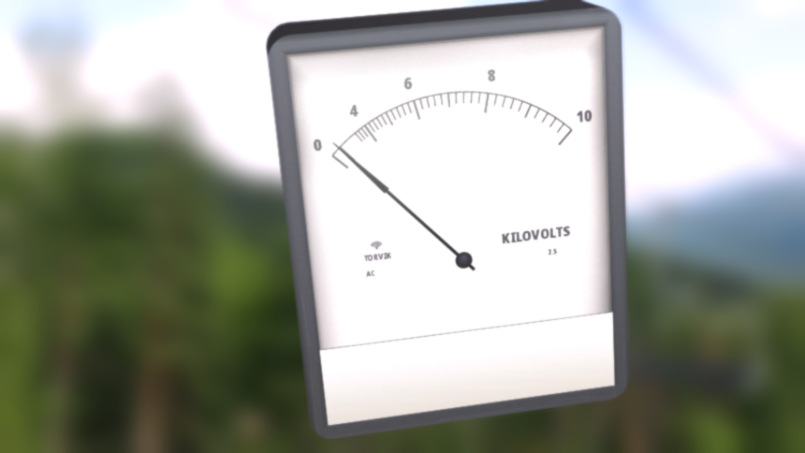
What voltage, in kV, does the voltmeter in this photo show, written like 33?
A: 2
